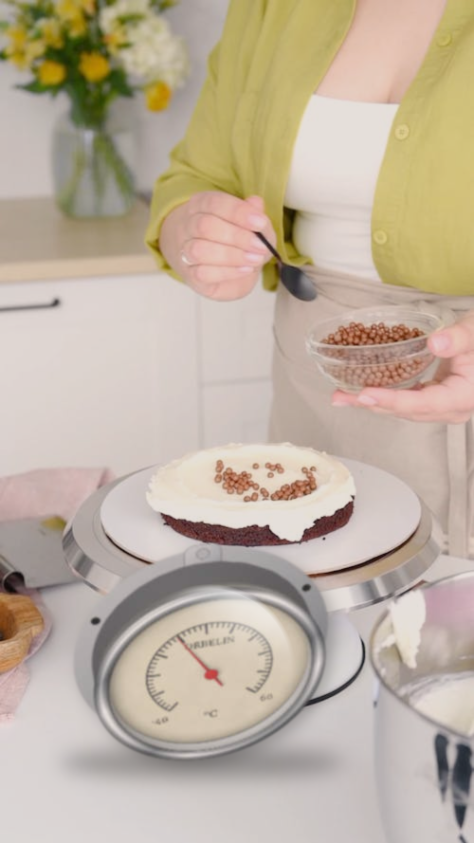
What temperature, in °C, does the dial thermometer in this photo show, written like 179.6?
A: 0
